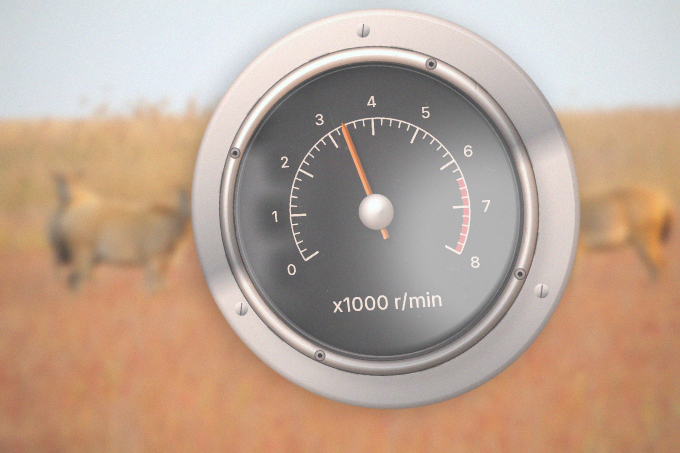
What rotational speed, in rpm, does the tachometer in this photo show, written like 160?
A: 3400
